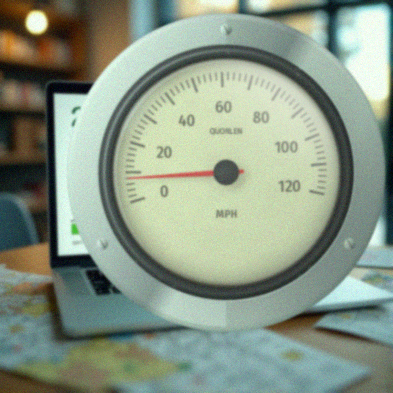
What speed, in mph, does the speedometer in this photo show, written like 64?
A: 8
